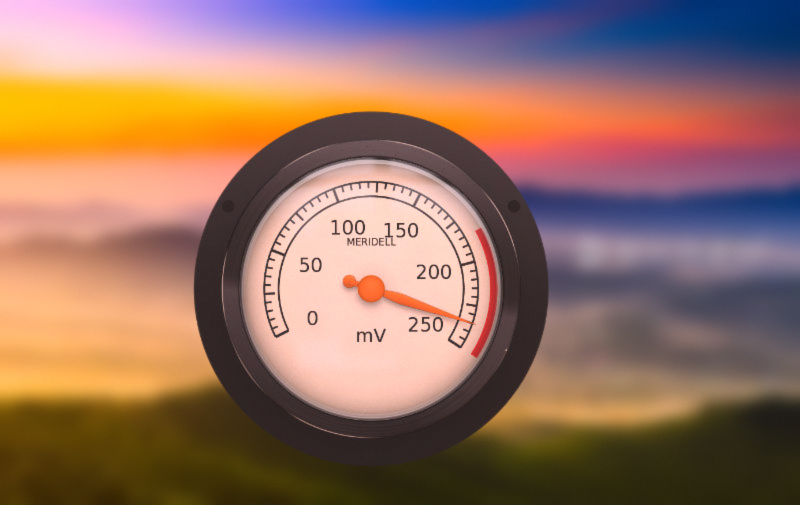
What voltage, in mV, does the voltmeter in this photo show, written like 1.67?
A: 235
